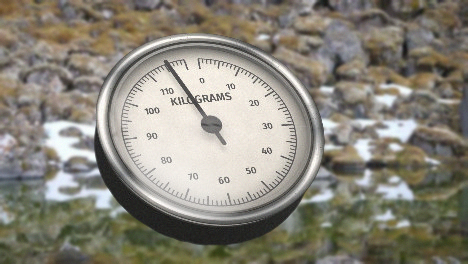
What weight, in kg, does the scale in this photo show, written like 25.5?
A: 115
